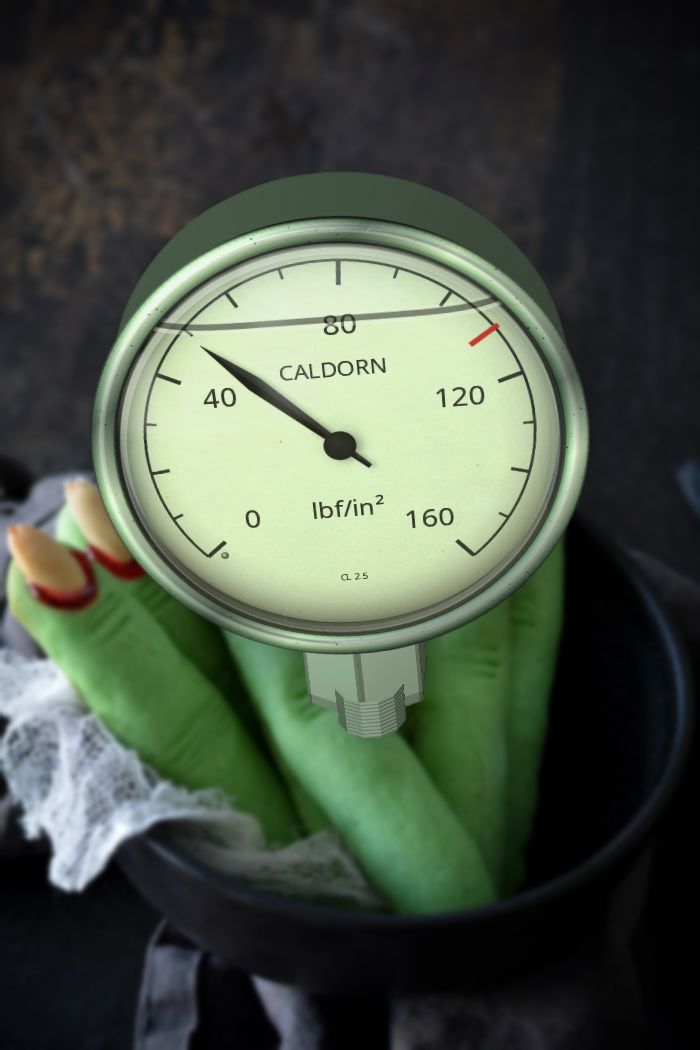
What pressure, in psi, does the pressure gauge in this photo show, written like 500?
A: 50
